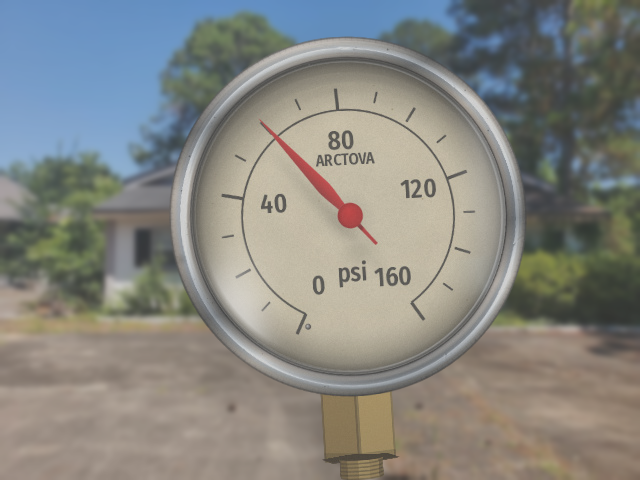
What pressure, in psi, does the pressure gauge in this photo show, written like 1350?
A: 60
